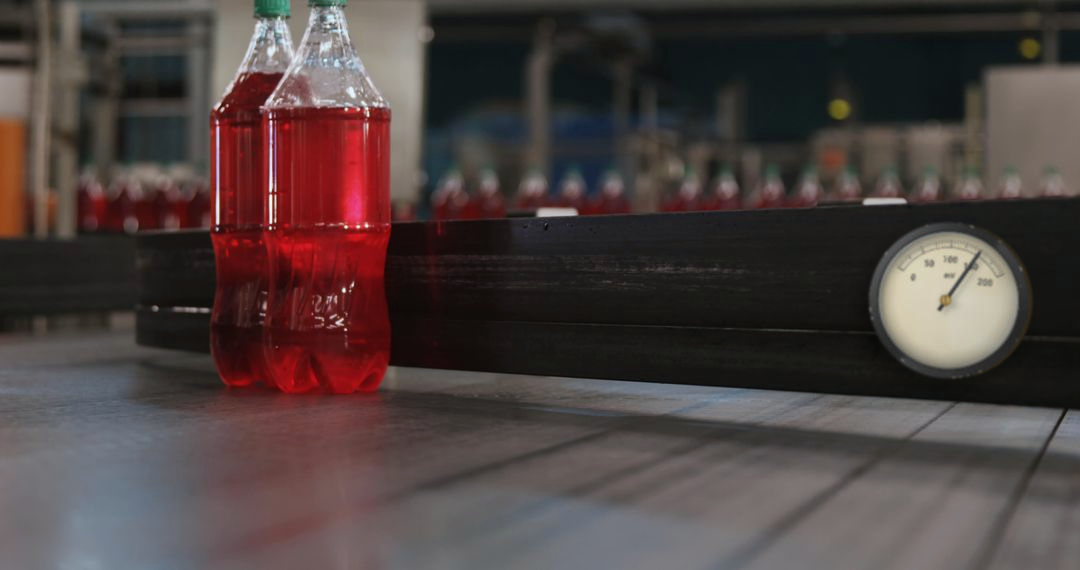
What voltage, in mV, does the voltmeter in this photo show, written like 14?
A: 150
